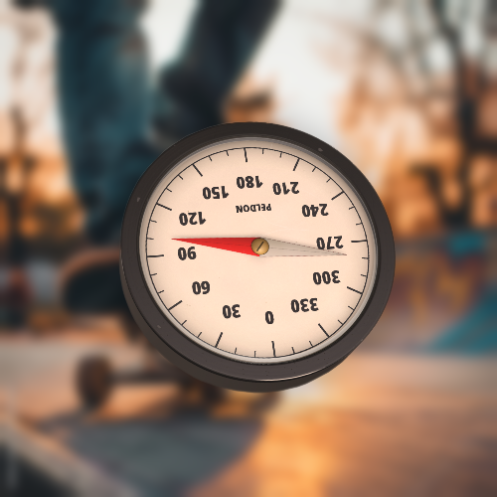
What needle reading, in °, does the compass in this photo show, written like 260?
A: 100
